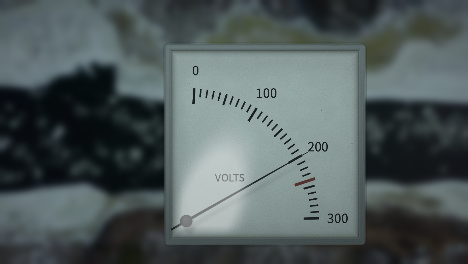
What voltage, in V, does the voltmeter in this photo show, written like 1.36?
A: 200
